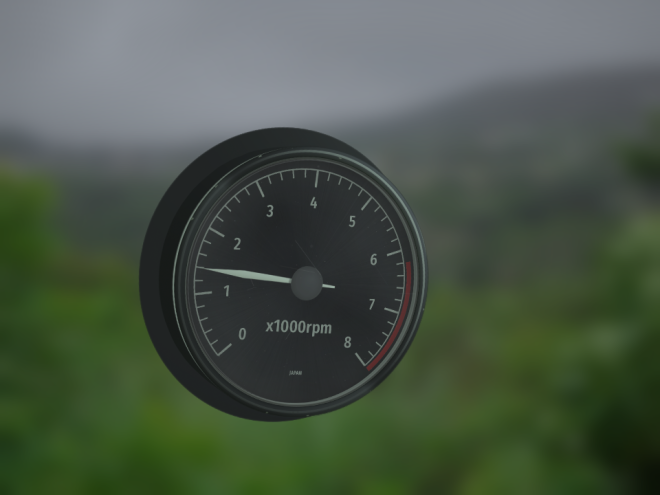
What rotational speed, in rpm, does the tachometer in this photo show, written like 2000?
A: 1400
